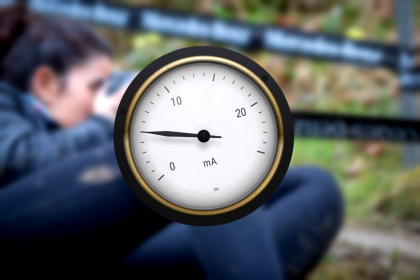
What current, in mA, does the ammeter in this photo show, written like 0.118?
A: 5
